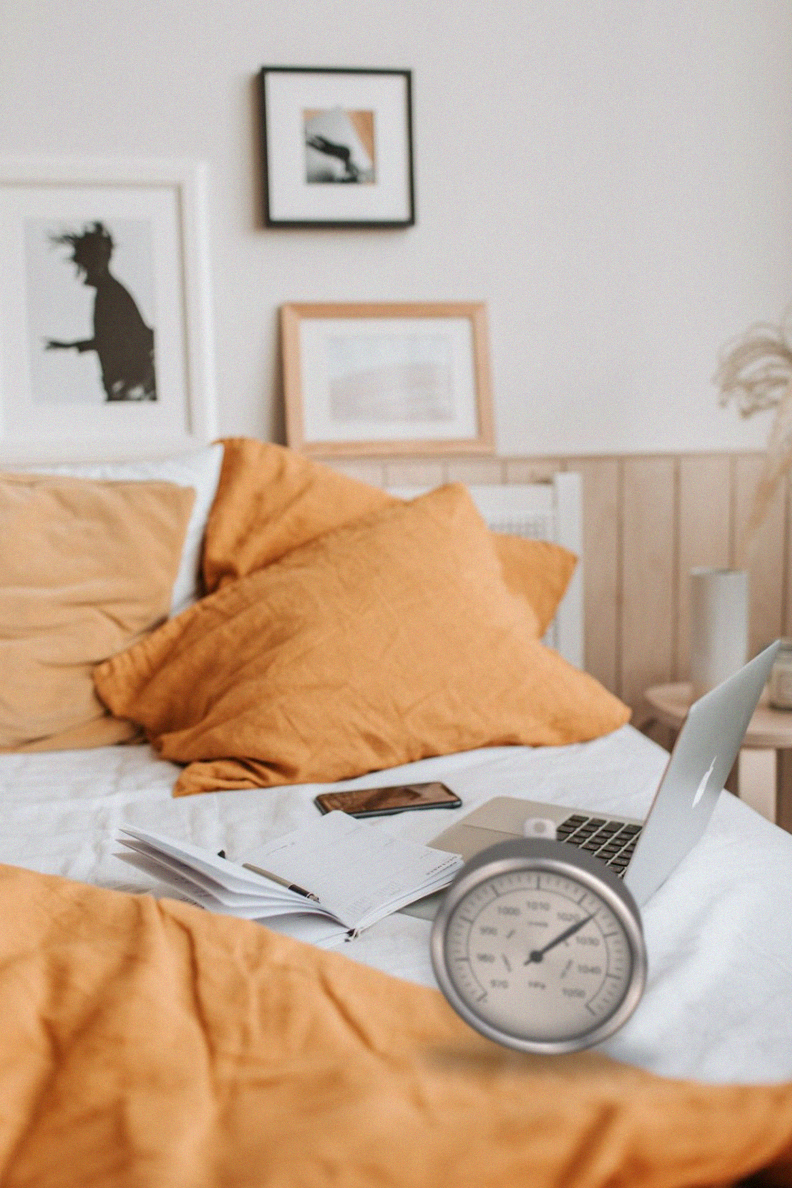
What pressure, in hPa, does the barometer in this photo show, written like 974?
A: 1024
